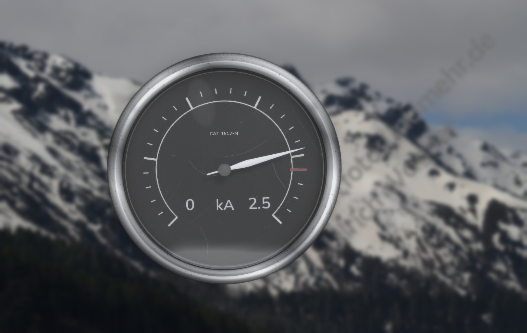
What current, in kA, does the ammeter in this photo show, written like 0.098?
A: 1.95
